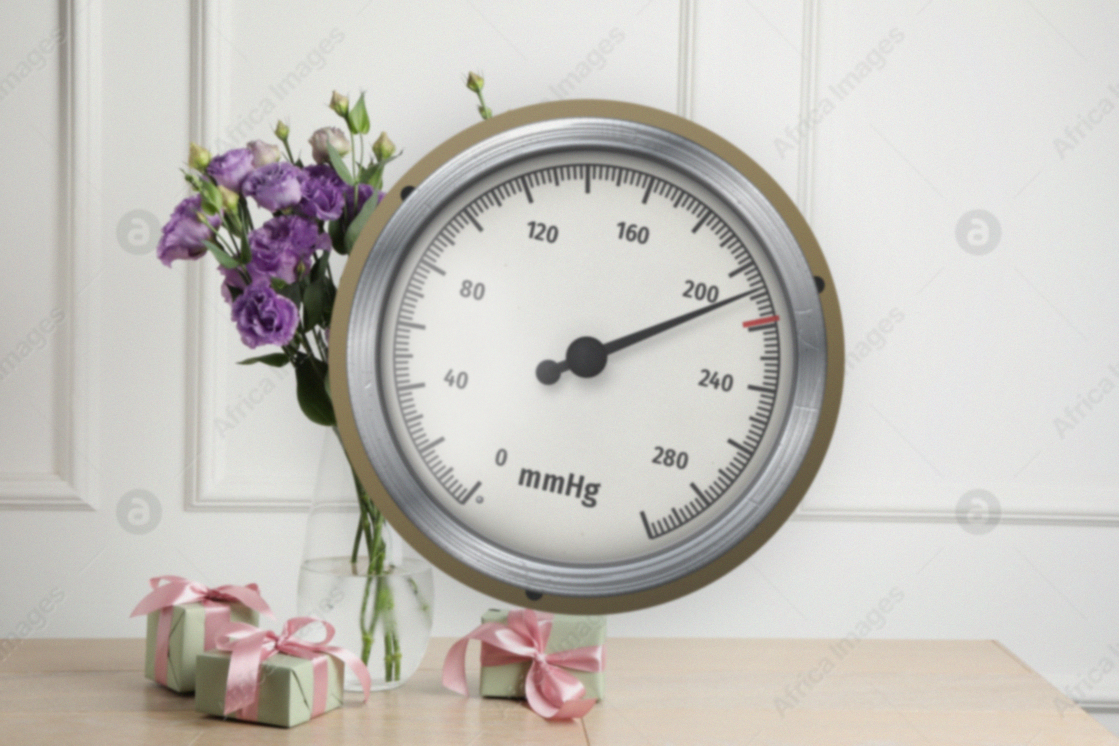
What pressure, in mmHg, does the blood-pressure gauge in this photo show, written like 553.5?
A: 208
